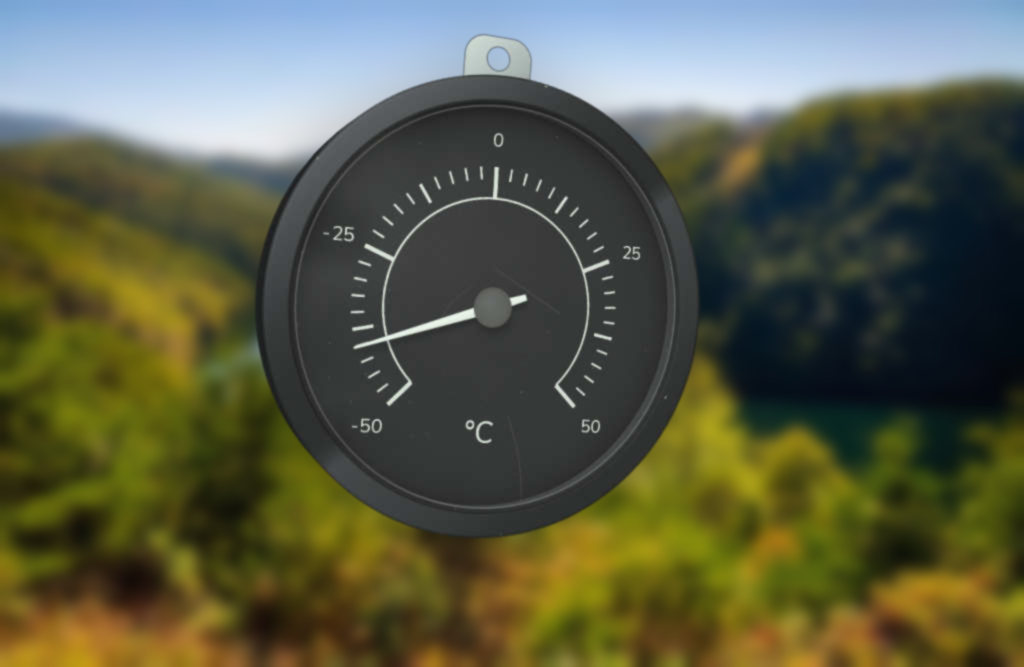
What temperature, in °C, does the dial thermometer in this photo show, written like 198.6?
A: -40
